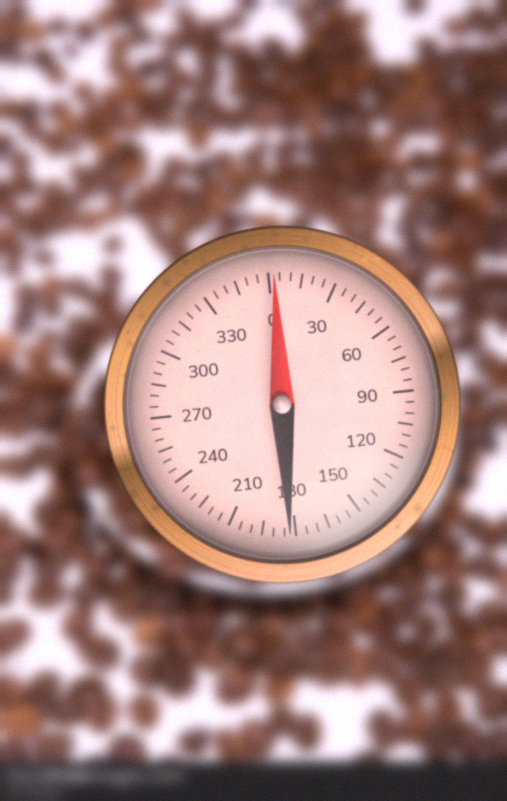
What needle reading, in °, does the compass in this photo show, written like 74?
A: 2.5
